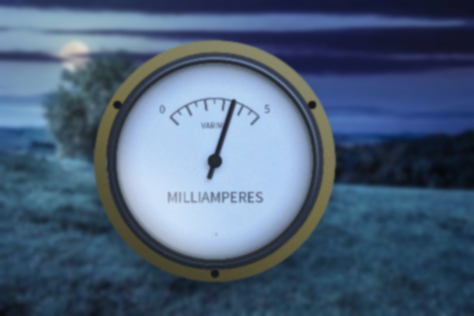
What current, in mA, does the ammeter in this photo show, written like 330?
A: 3.5
